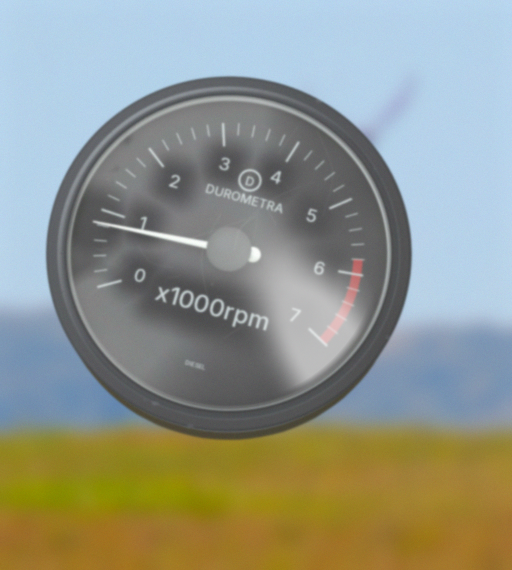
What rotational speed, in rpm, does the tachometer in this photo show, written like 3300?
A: 800
